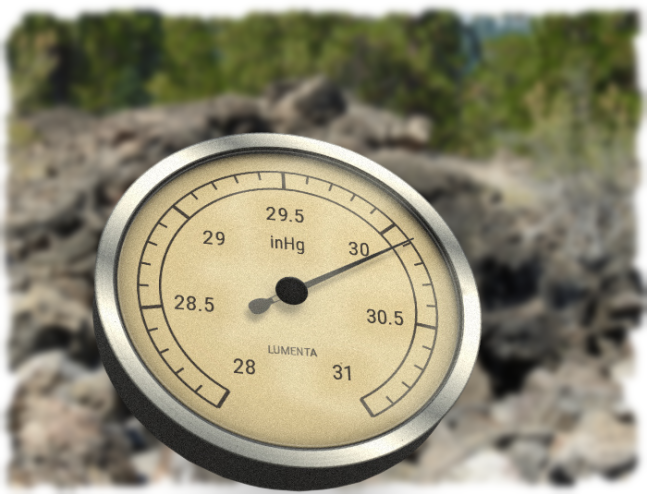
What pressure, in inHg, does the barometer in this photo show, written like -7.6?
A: 30.1
